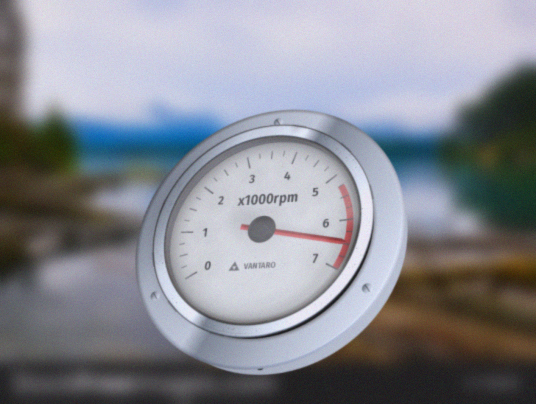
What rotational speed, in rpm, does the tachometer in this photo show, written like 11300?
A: 6500
